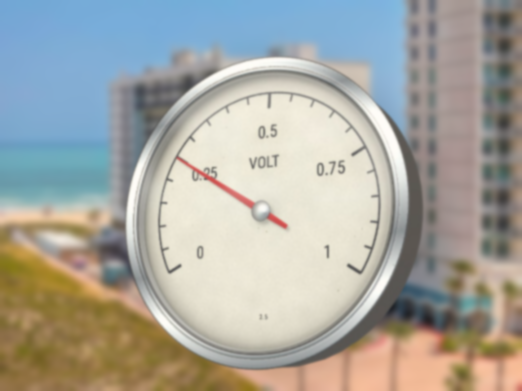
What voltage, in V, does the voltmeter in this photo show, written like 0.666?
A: 0.25
